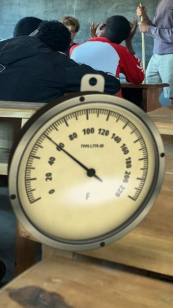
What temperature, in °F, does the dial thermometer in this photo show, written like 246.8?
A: 60
